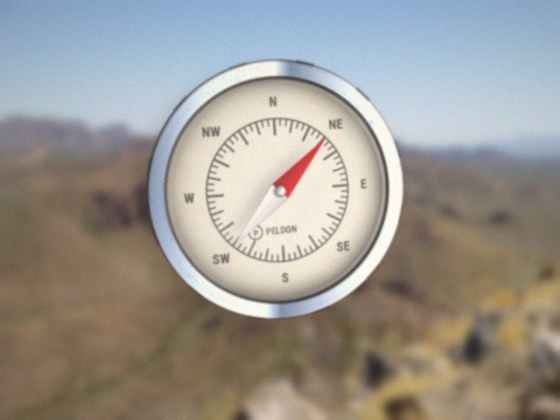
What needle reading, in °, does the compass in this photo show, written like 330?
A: 45
